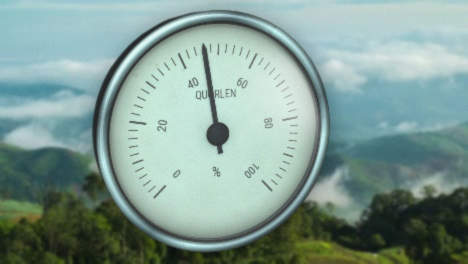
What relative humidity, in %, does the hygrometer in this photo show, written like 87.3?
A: 46
